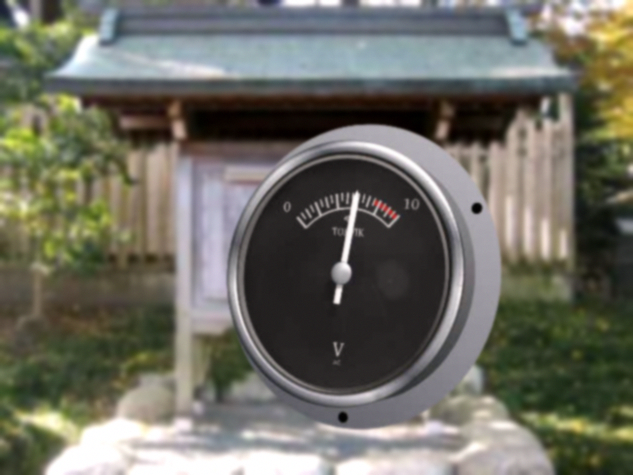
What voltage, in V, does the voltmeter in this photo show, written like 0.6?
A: 6
